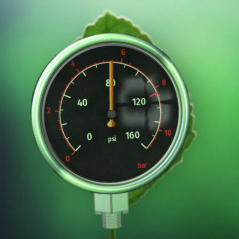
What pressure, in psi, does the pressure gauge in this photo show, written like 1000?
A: 80
